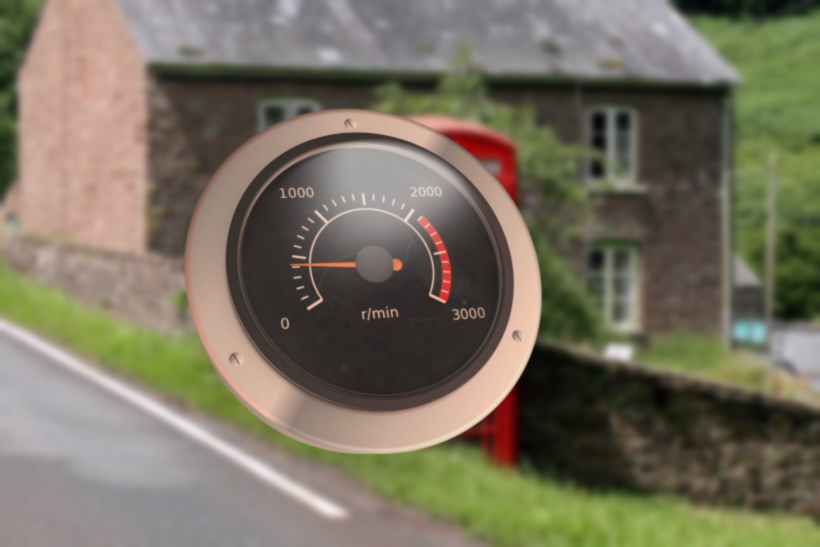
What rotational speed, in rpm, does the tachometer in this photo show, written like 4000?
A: 400
